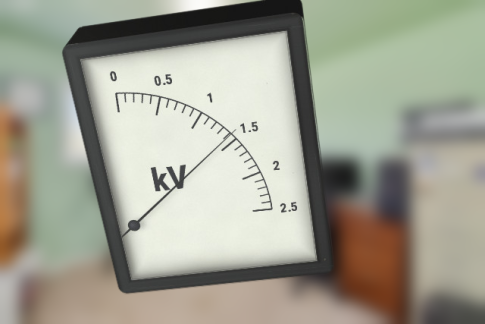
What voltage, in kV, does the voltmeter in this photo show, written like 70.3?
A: 1.4
